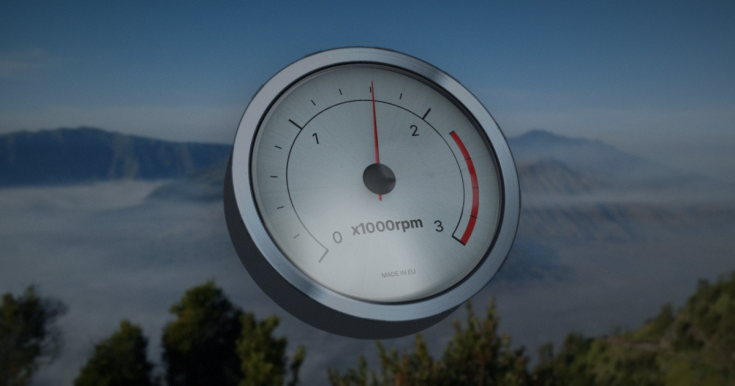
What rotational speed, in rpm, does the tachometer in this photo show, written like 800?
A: 1600
